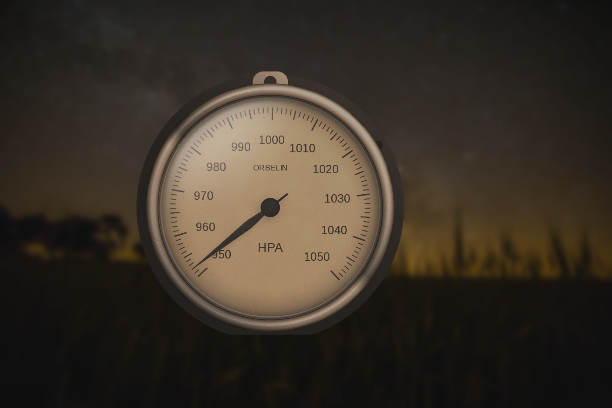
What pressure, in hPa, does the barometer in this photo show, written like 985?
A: 952
